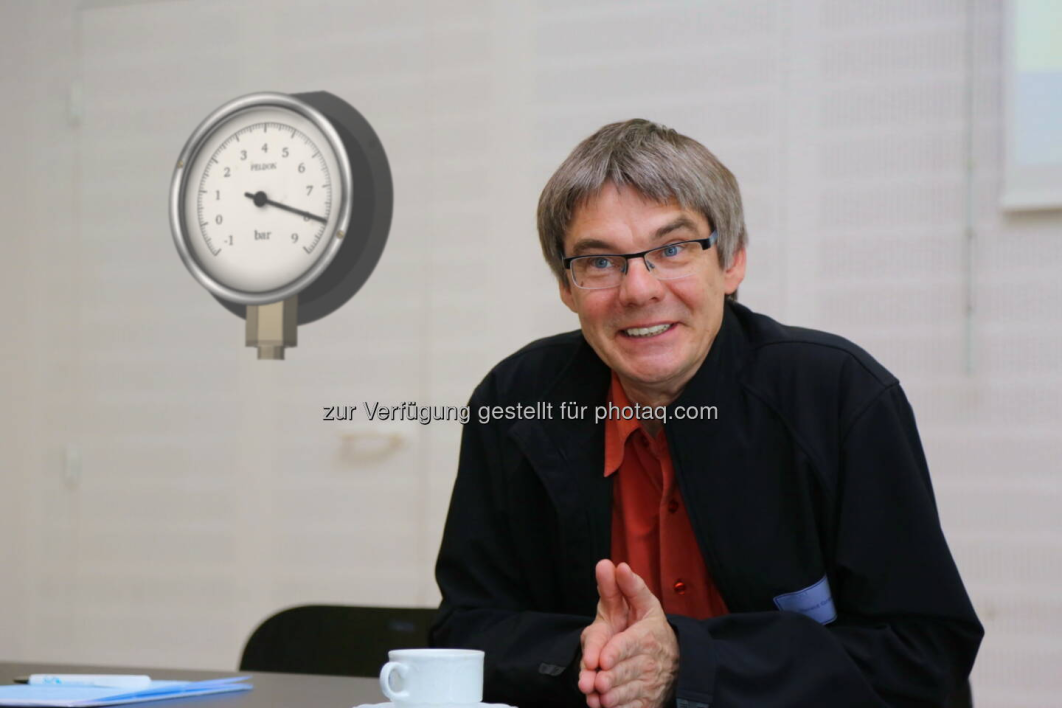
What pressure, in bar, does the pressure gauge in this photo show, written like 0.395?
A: 8
